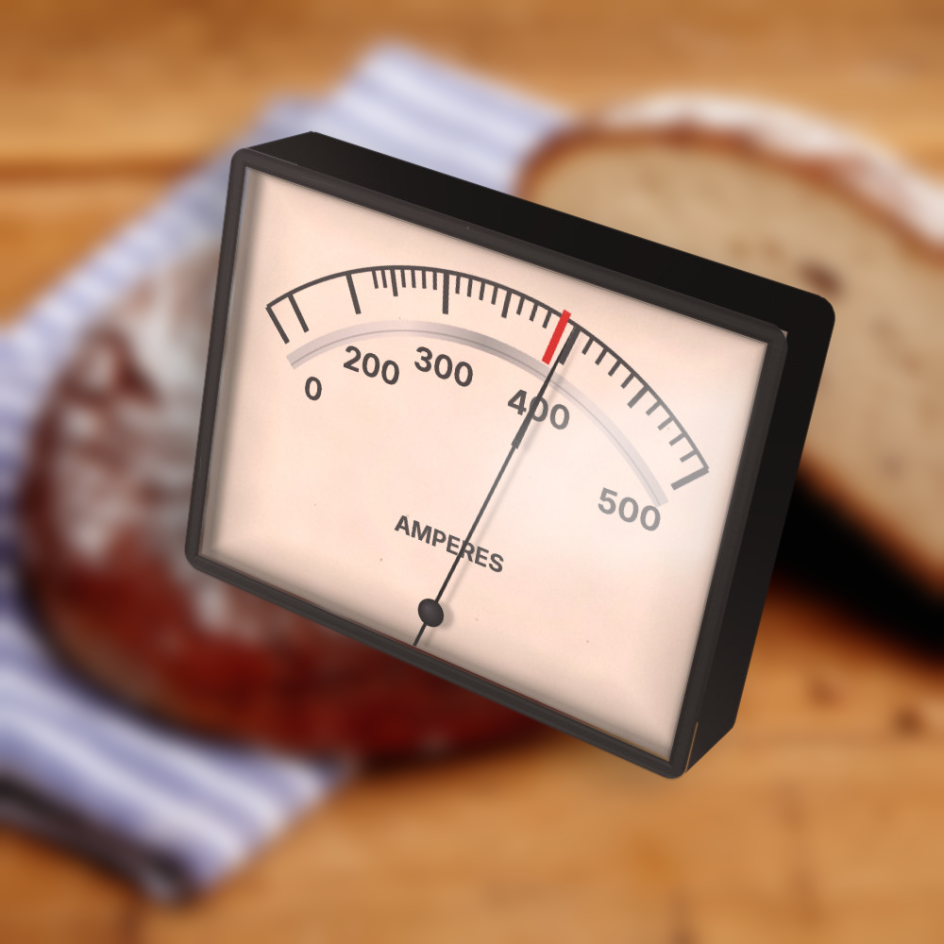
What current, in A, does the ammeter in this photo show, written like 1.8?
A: 400
